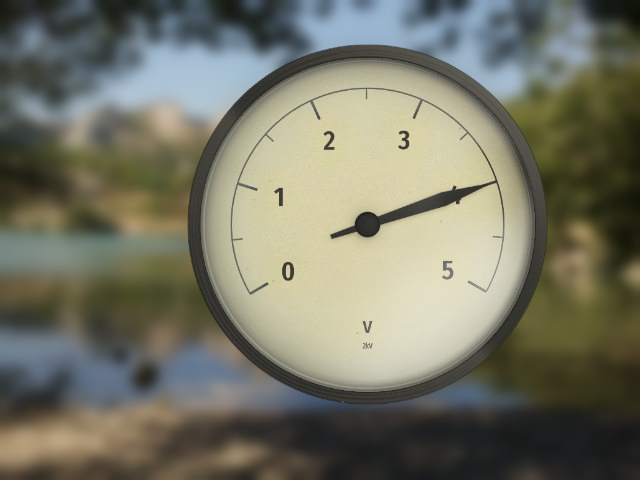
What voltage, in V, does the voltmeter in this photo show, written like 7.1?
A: 4
